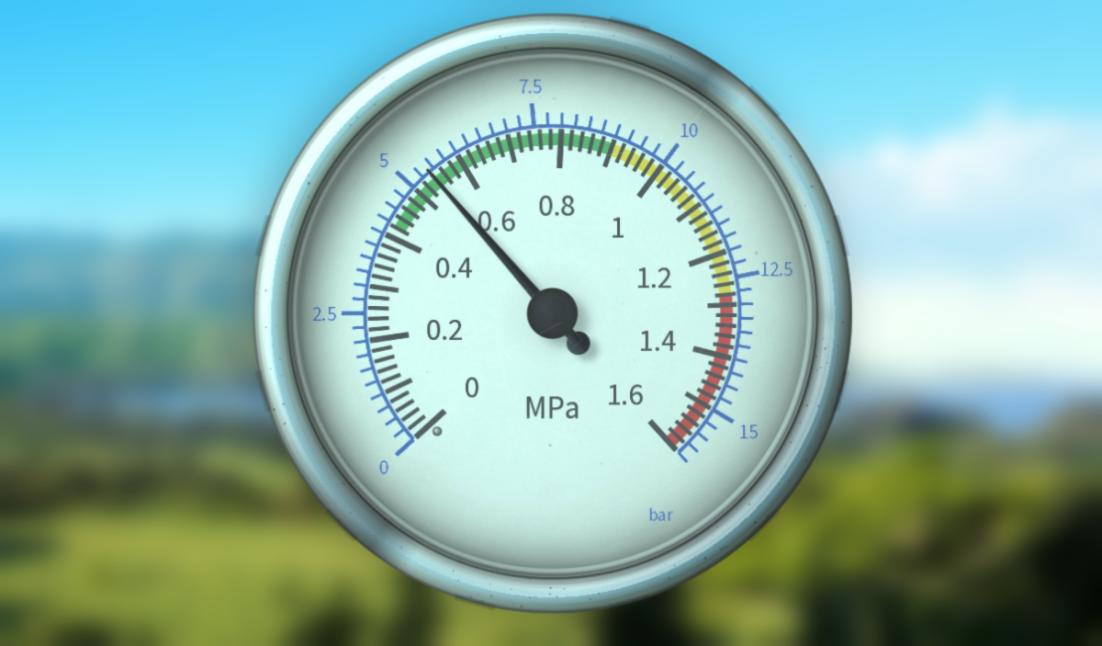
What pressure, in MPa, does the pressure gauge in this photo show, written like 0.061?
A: 0.54
